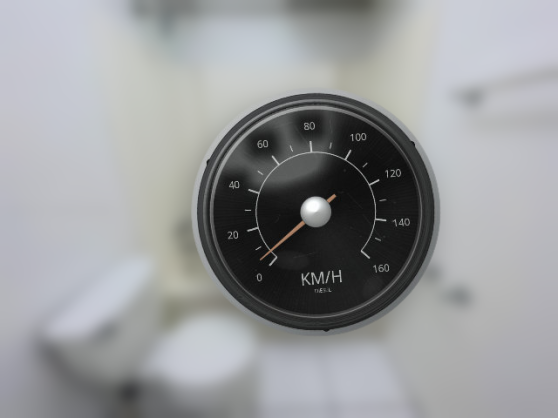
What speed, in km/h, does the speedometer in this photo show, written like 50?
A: 5
